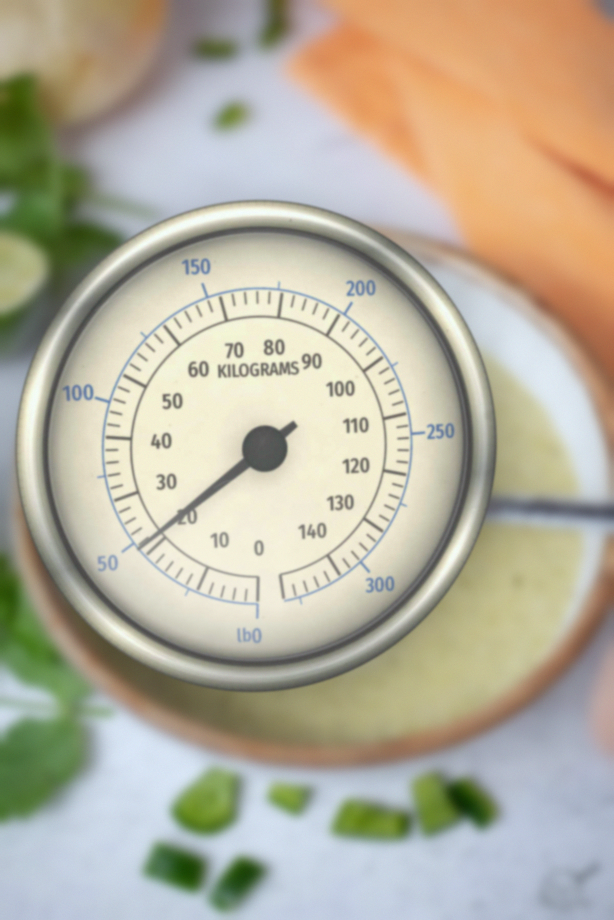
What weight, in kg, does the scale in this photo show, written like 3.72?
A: 22
